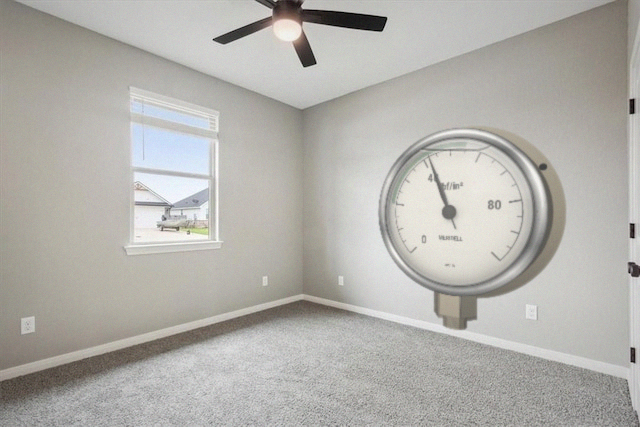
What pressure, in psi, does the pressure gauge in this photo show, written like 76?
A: 42.5
